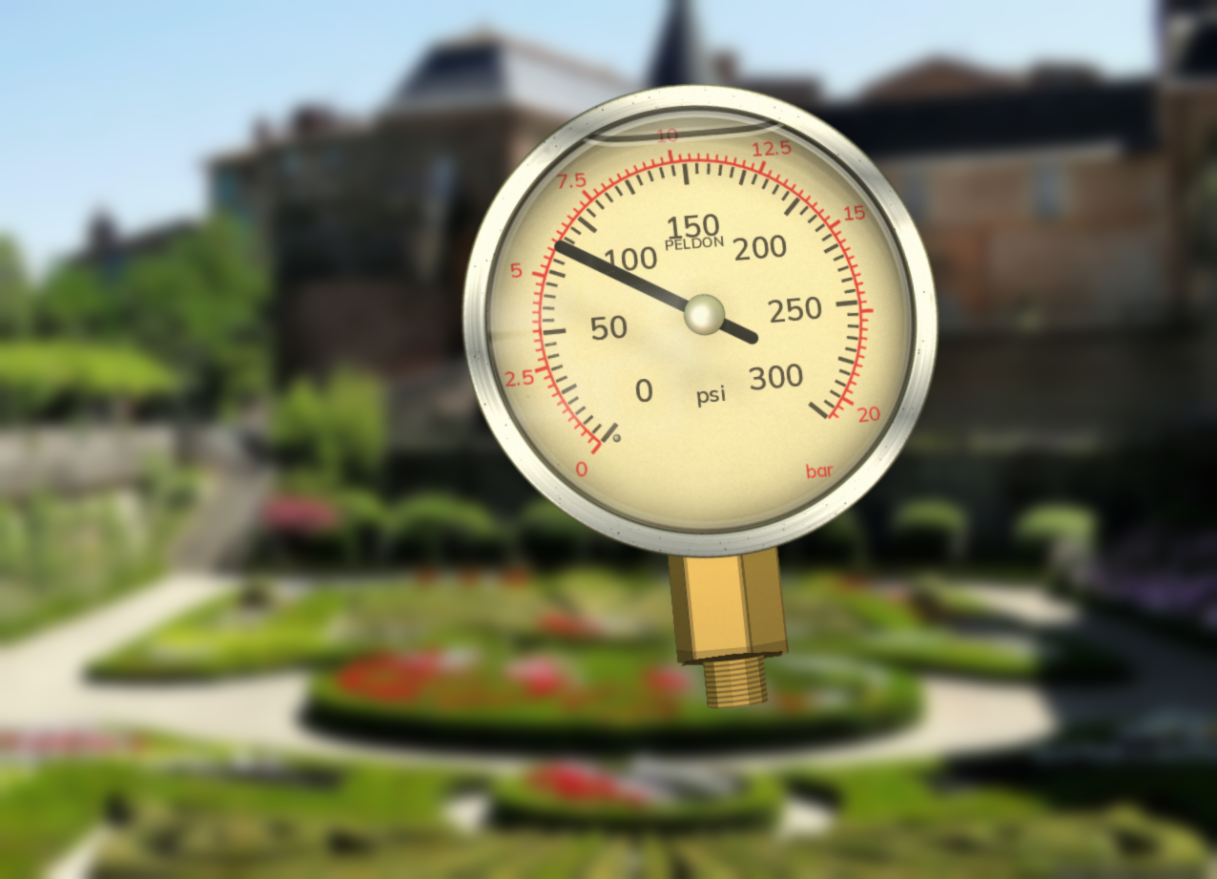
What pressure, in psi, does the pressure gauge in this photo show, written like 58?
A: 85
